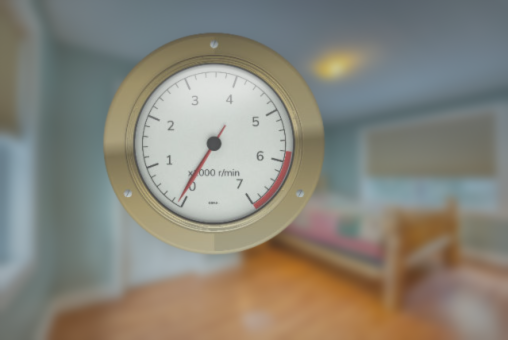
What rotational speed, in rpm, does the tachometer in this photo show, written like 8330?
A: 100
